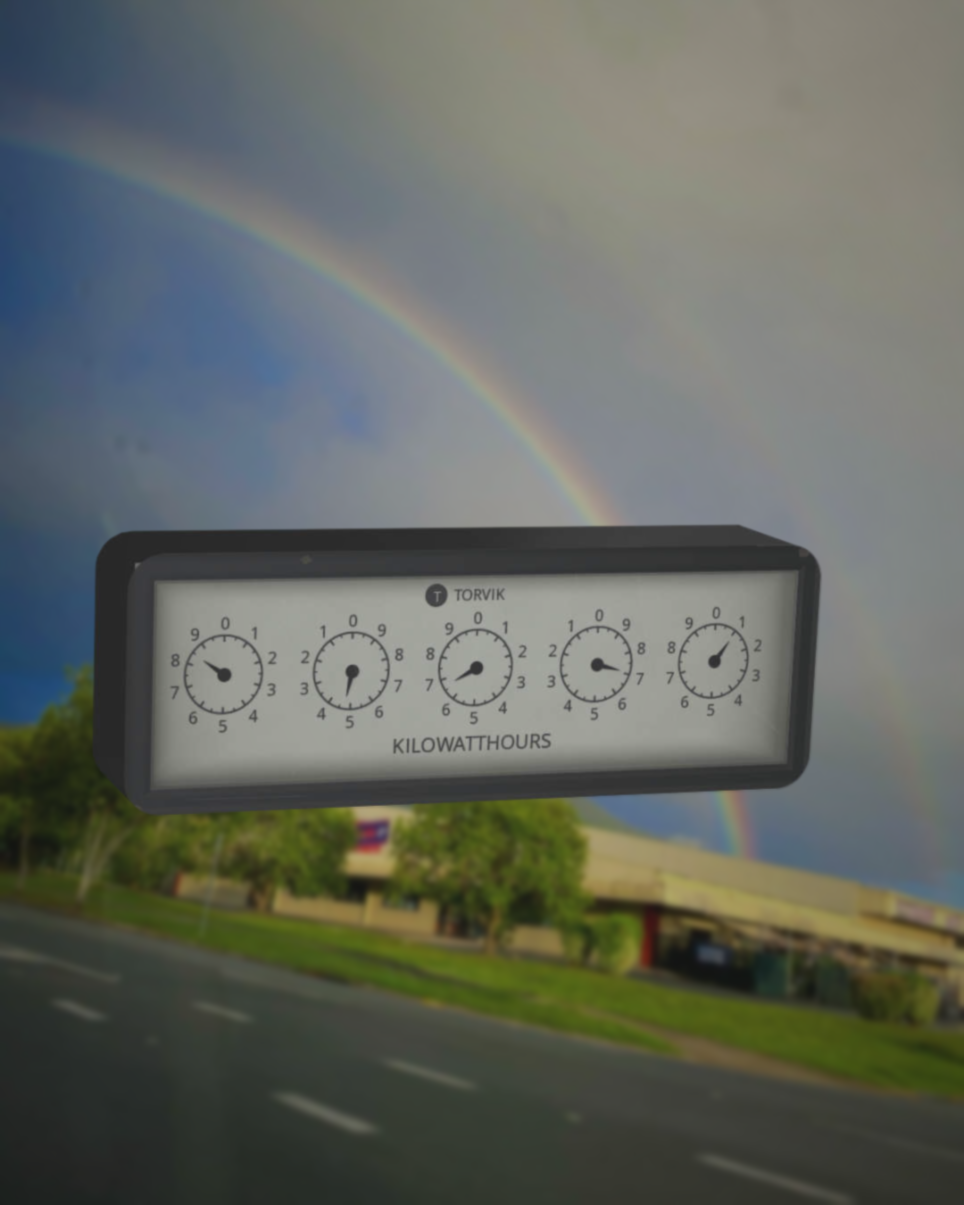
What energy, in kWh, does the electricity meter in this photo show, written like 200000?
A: 84671
